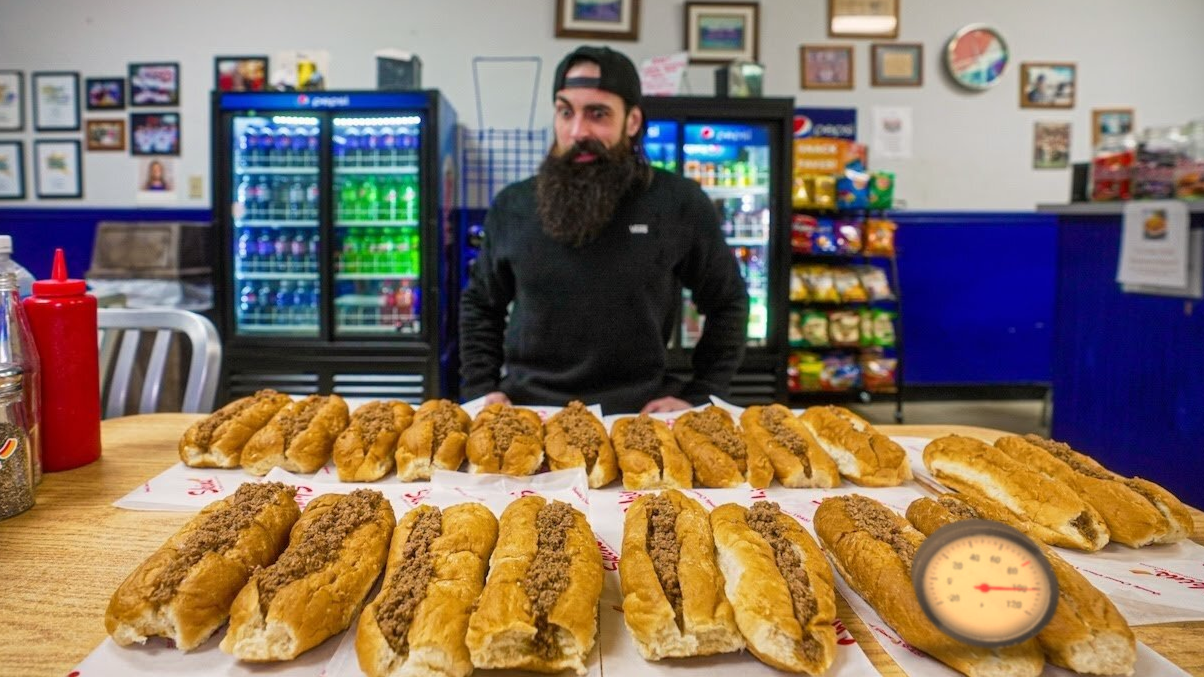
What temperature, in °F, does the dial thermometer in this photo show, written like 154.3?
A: 100
